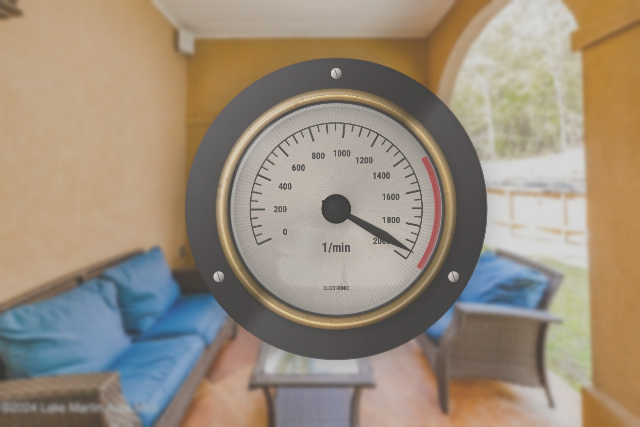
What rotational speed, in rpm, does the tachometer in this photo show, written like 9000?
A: 1950
